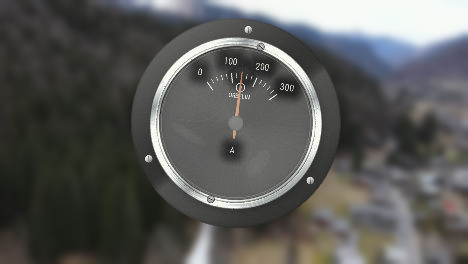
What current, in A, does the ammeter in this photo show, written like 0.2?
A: 140
